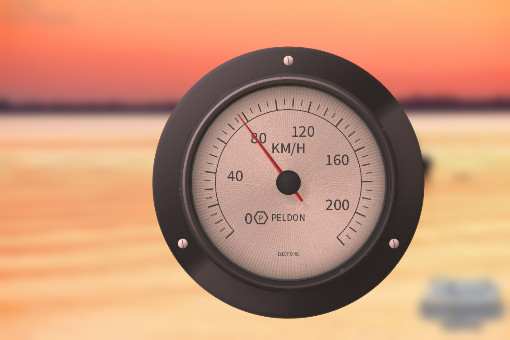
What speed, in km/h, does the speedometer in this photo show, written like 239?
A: 77.5
